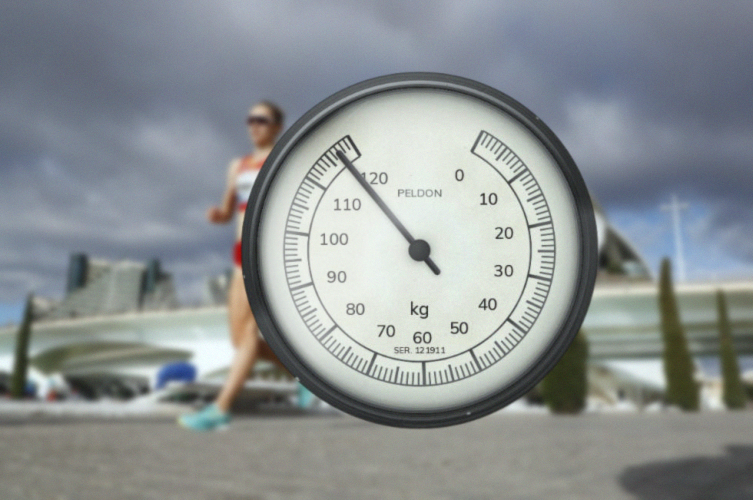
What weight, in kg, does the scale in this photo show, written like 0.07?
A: 117
